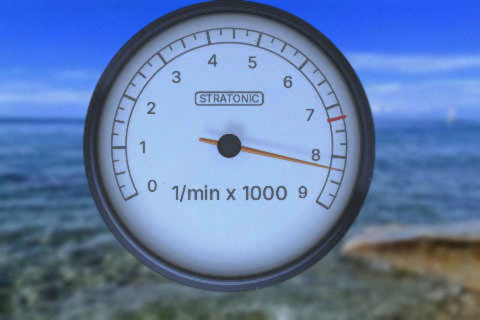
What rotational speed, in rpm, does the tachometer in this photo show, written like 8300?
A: 8250
